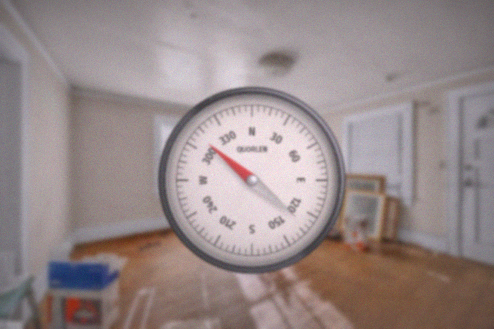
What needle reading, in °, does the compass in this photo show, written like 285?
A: 310
